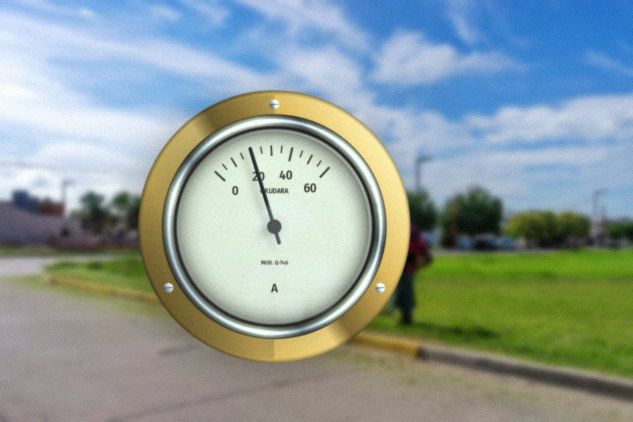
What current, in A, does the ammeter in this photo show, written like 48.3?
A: 20
